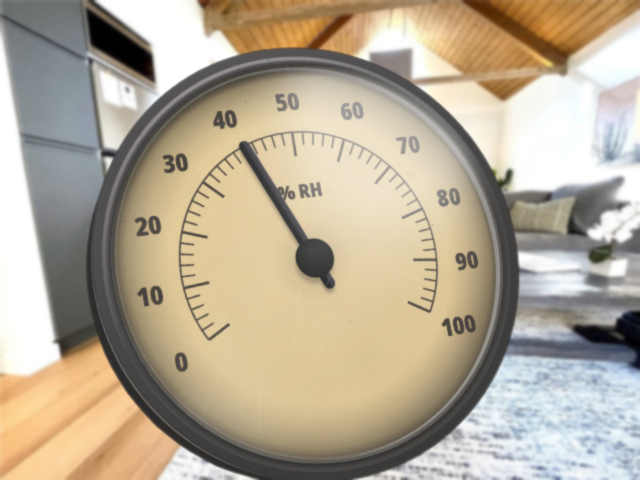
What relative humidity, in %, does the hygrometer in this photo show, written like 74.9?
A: 40
